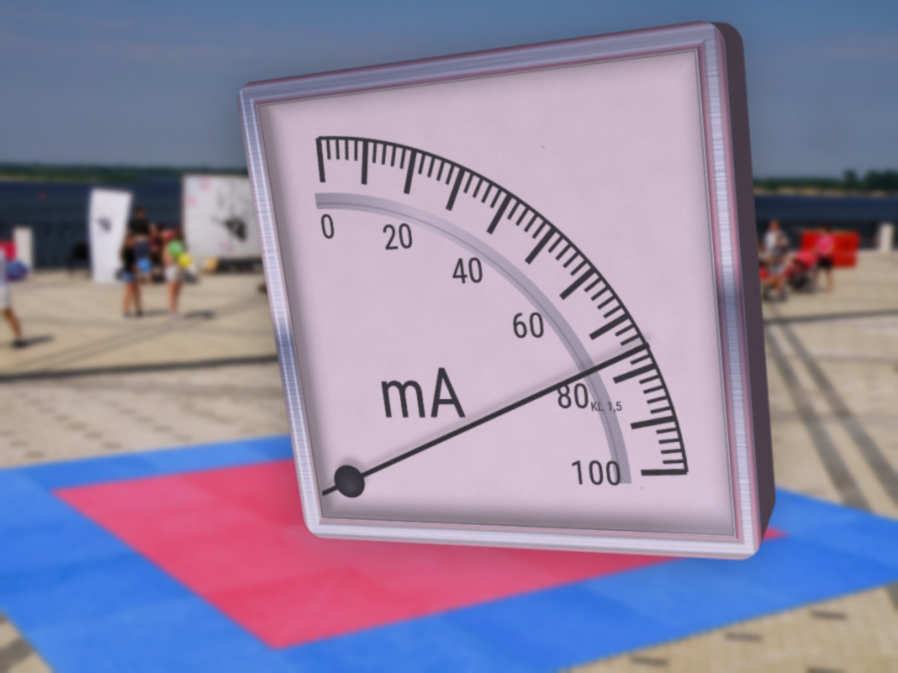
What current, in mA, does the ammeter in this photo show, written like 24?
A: 76
